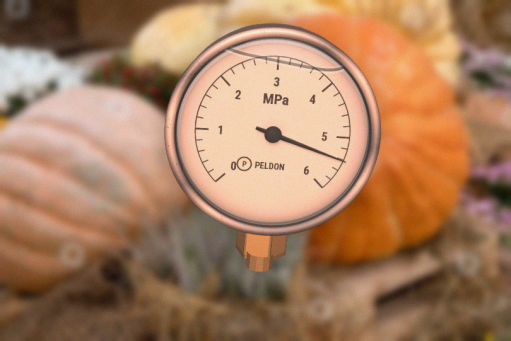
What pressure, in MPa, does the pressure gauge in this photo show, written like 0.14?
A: 5.4
